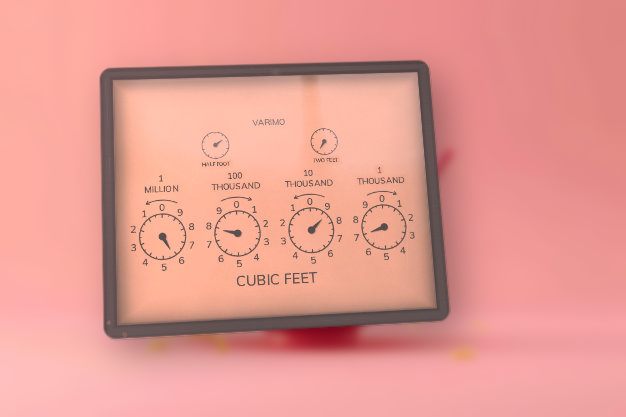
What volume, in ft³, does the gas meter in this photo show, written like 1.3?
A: 578700
